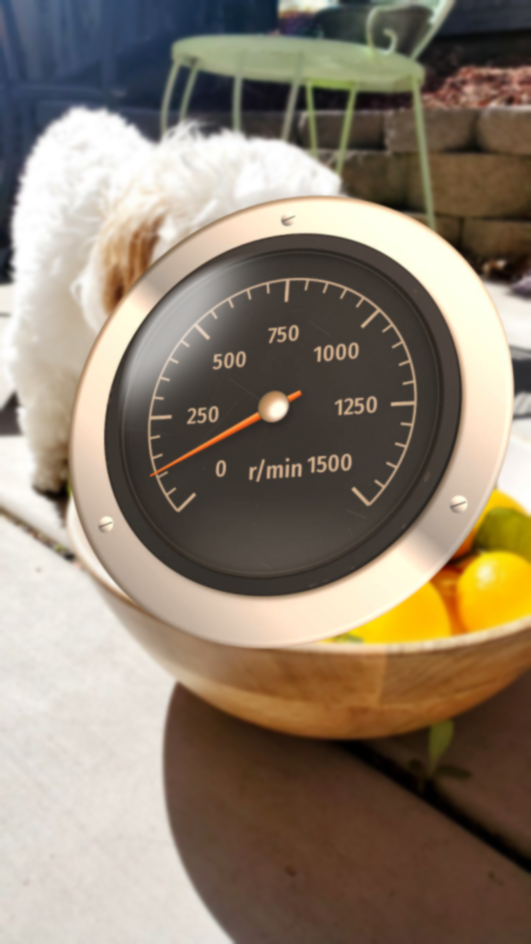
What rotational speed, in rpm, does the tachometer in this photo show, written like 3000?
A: 100
